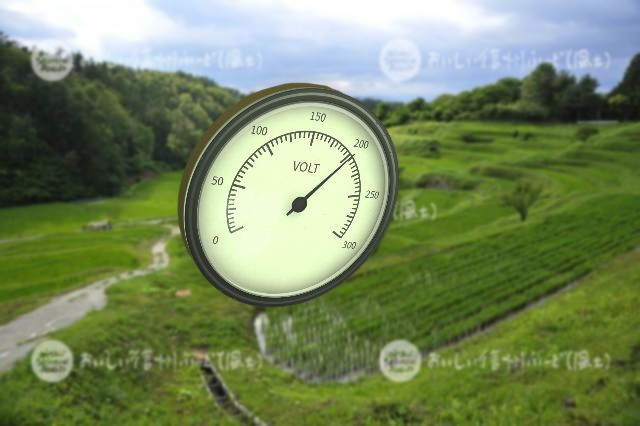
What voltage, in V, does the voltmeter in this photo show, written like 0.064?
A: 200
